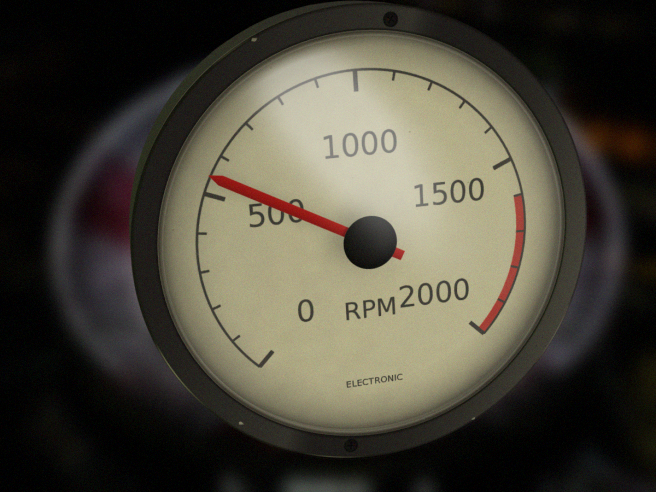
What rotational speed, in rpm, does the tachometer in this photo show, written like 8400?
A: 550
